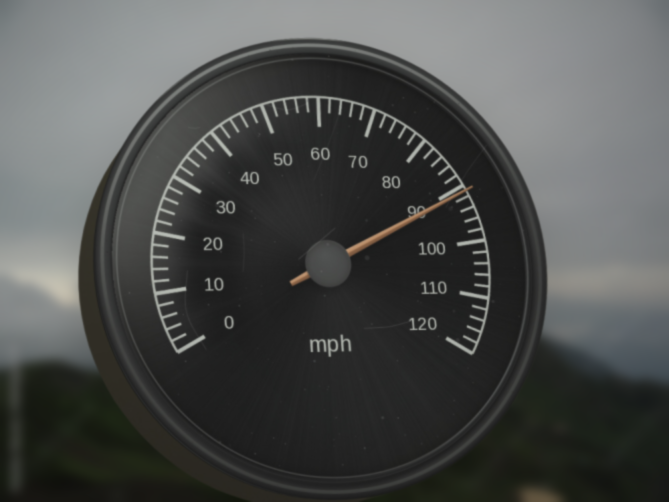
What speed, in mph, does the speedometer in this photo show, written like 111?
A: 91
